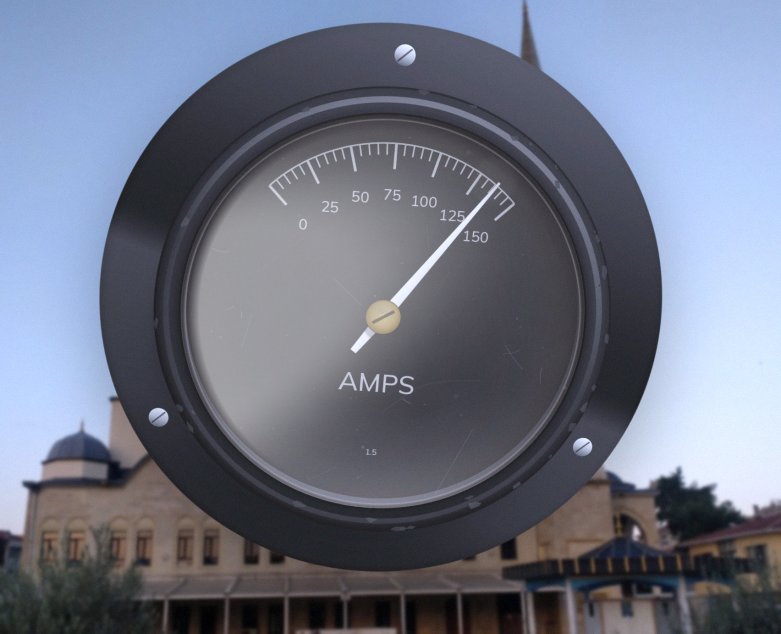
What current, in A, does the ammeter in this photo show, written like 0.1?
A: 135
